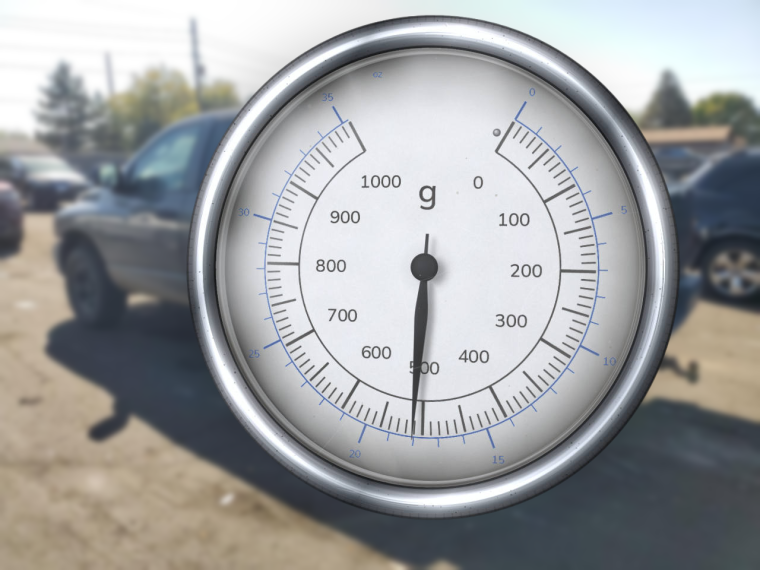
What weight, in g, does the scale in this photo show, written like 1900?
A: 510
